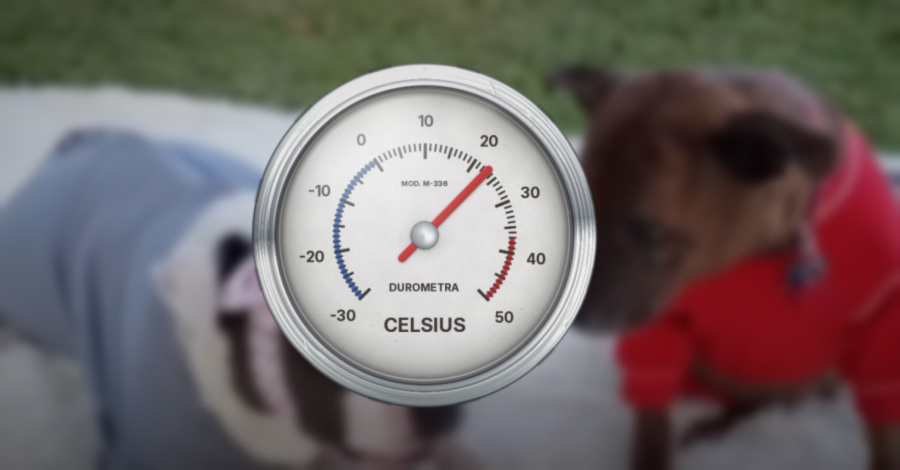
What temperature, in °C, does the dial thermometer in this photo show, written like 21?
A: 23
